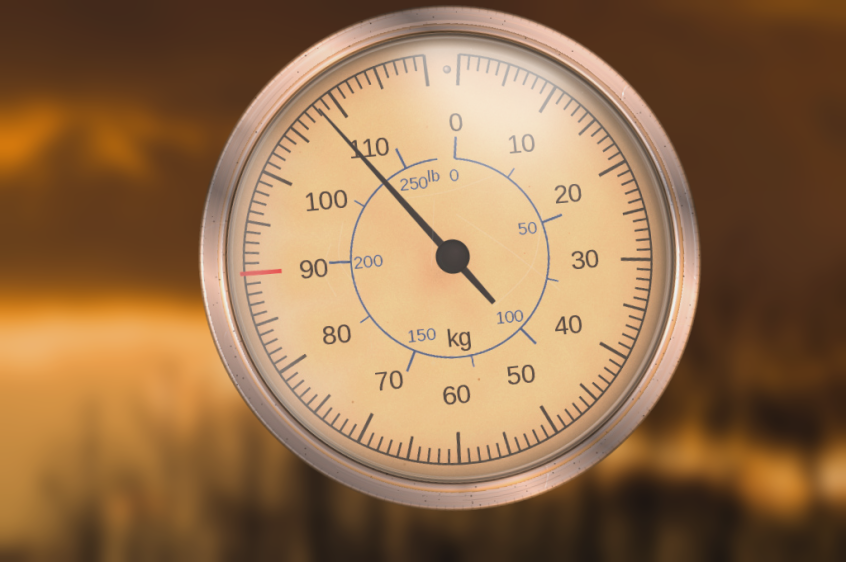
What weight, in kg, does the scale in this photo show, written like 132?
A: 108
